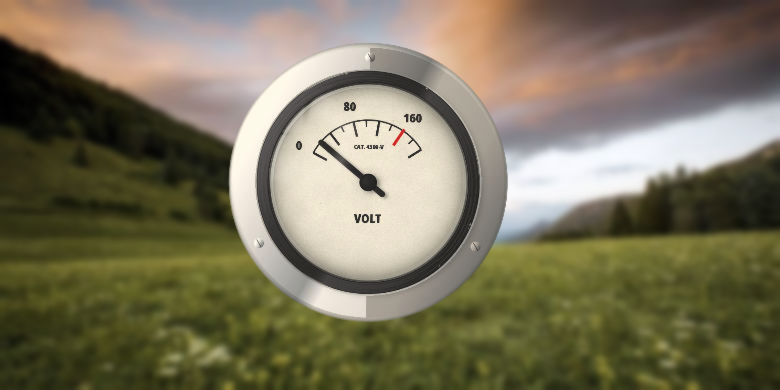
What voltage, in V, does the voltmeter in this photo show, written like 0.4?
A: 20
